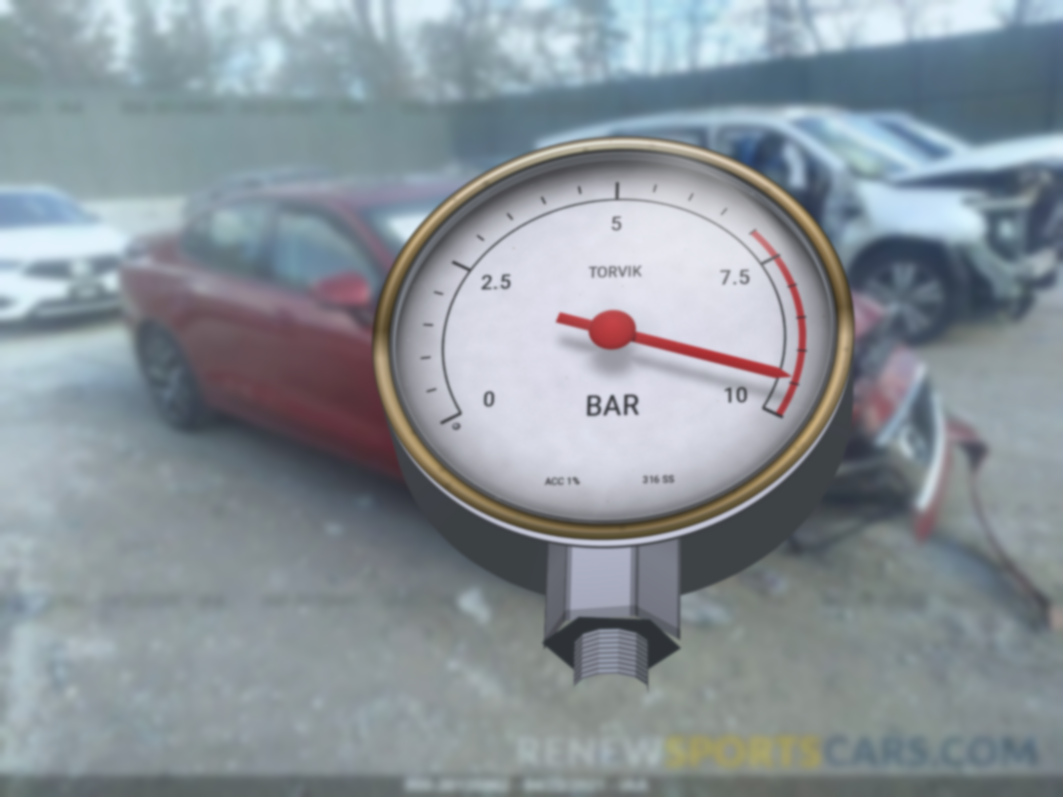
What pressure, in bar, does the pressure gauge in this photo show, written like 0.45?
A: 9.5
